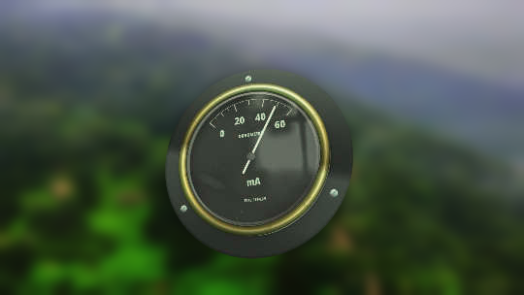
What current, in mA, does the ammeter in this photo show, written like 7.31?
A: 50
